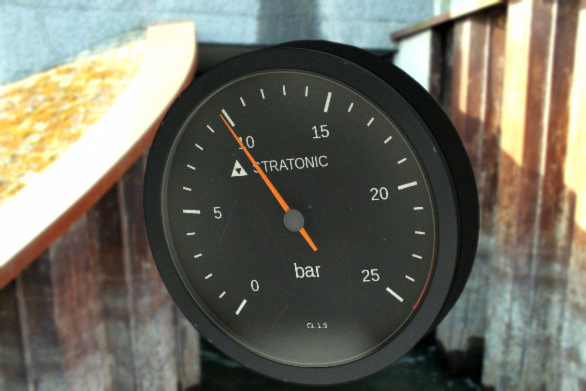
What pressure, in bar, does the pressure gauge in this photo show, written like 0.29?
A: 10
